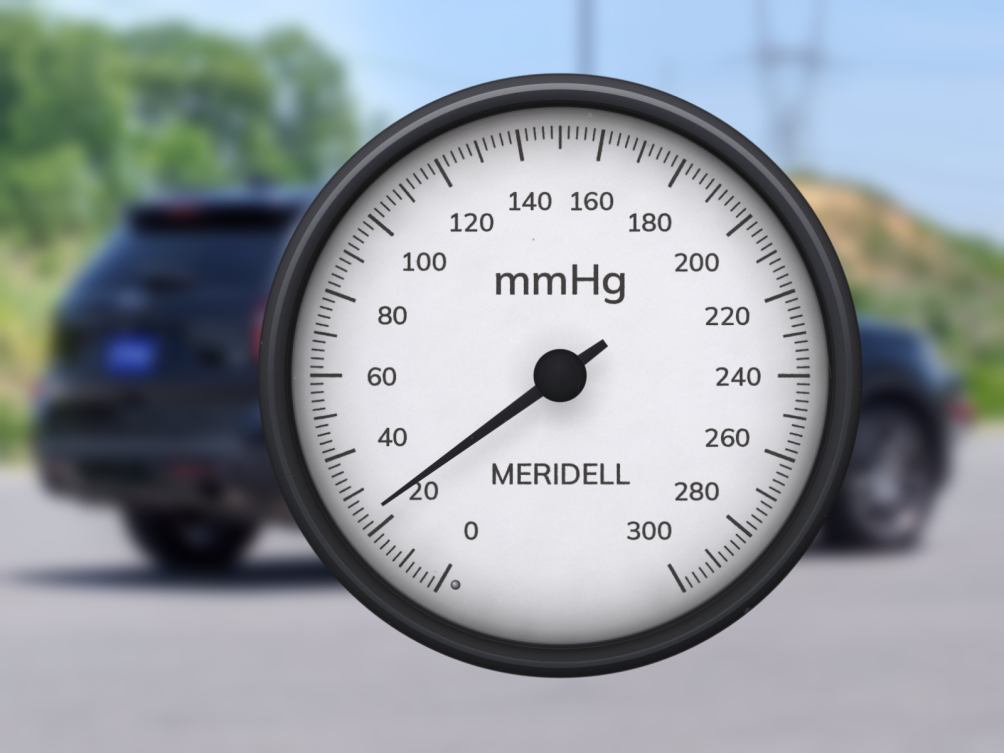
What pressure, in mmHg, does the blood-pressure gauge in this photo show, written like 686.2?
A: 24
